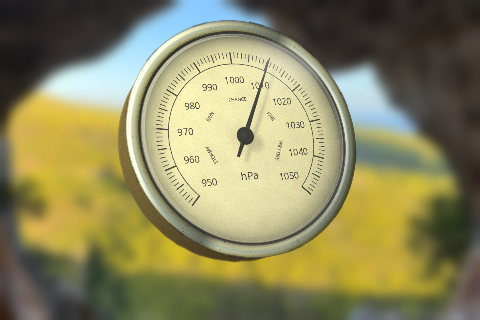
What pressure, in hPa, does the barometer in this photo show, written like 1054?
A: 1010
